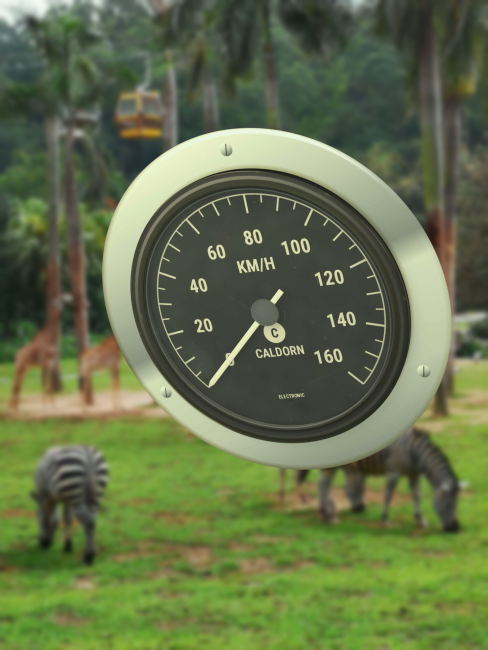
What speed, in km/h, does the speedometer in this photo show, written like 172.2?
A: 0
